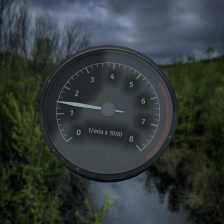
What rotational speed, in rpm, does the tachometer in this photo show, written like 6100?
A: 1400
